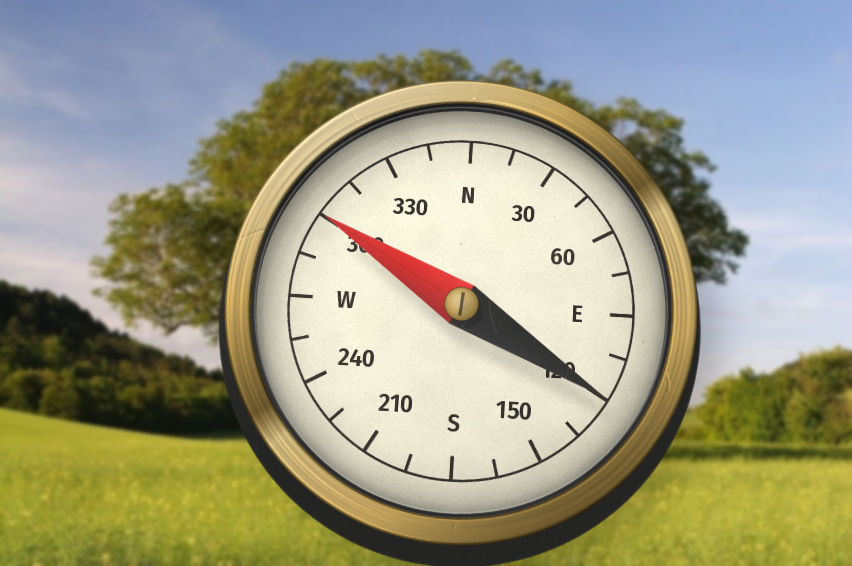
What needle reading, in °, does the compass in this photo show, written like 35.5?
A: 300
